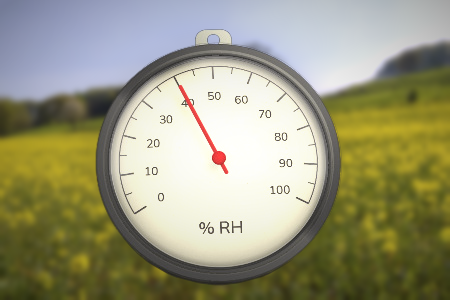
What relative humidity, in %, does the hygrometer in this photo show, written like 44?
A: 40
